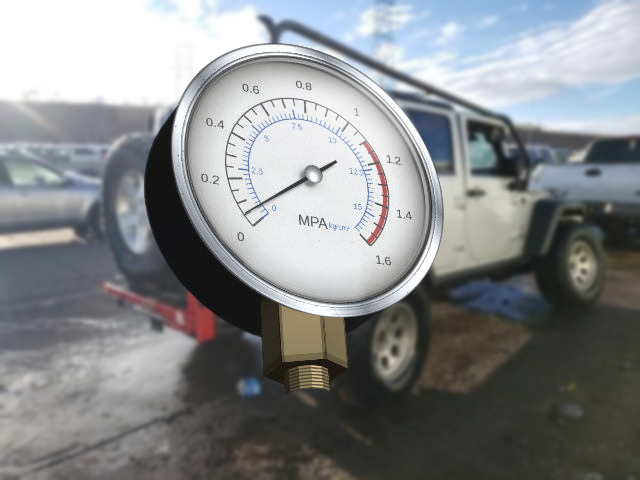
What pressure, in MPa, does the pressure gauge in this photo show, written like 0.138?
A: 0.05
